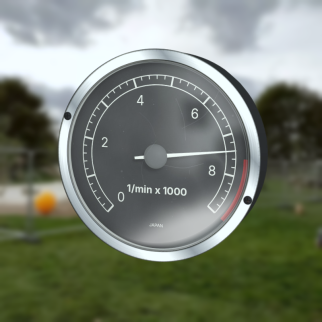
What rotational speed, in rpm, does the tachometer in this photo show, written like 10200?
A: 7400
